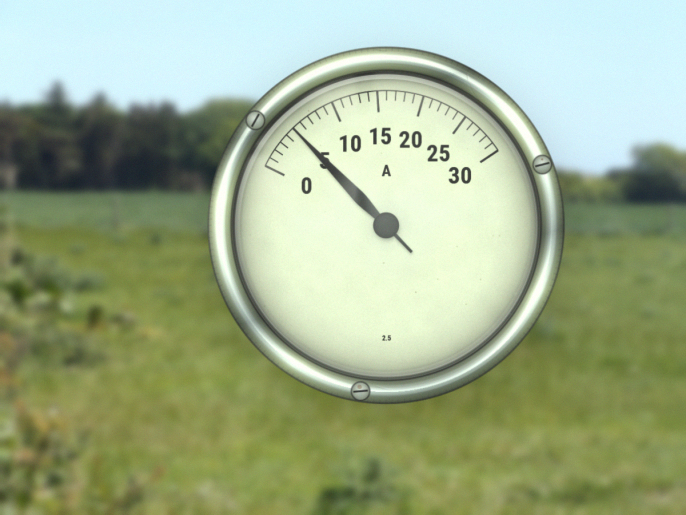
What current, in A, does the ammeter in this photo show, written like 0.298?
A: 5
